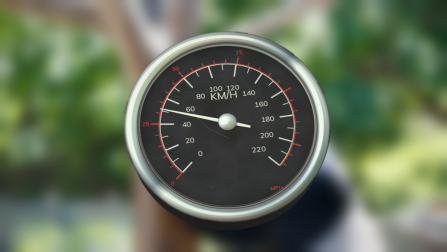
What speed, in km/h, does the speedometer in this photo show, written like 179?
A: 50
